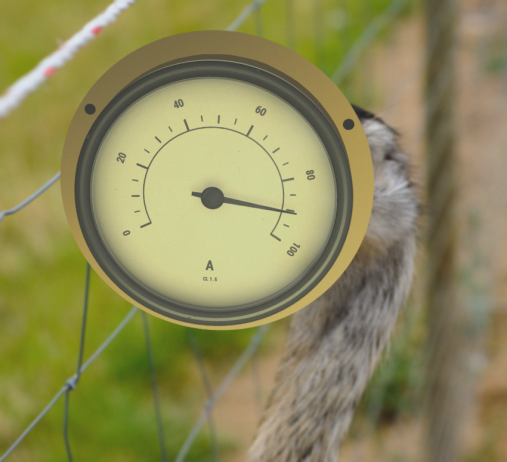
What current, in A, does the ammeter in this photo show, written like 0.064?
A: 90
